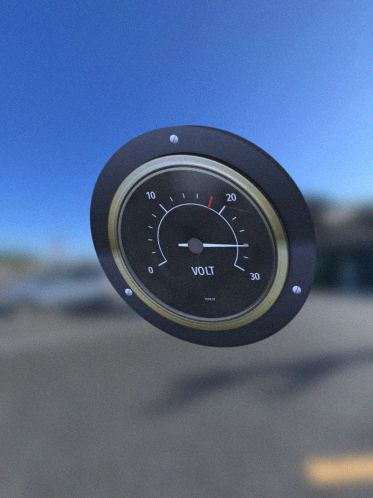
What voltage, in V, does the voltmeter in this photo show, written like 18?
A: 26
